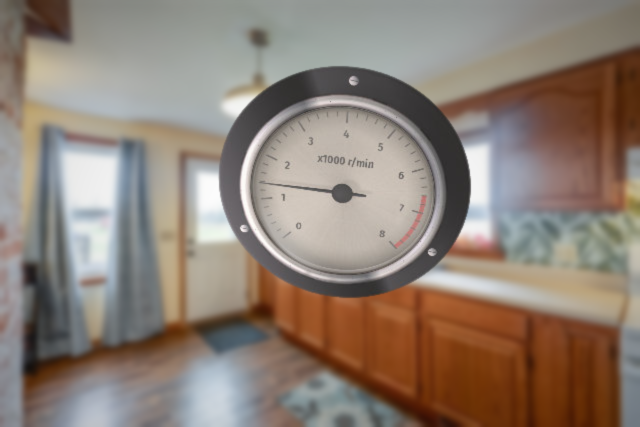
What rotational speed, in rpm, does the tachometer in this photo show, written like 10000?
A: 1400
